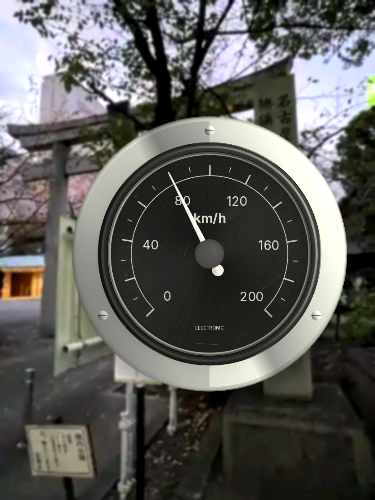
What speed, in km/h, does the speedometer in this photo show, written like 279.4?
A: 80
